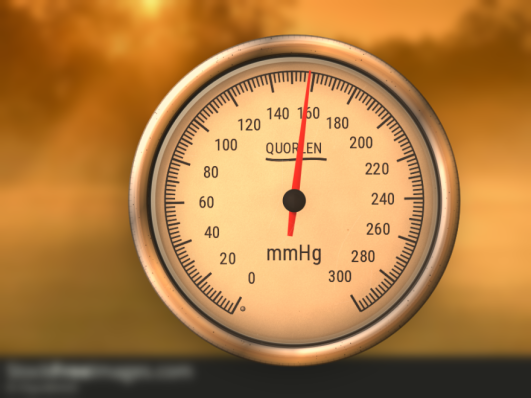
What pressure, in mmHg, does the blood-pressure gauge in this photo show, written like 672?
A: 158
